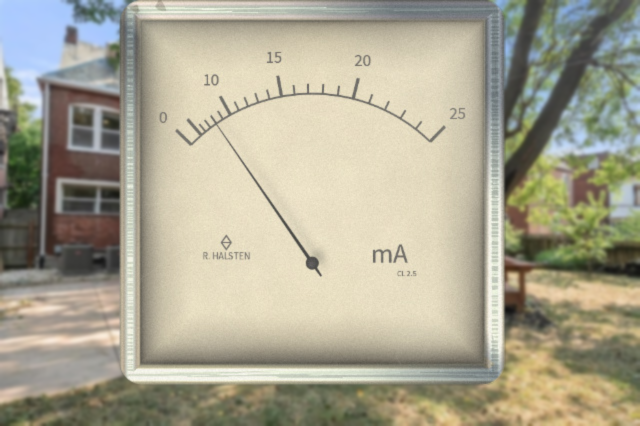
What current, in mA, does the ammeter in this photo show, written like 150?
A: 8
